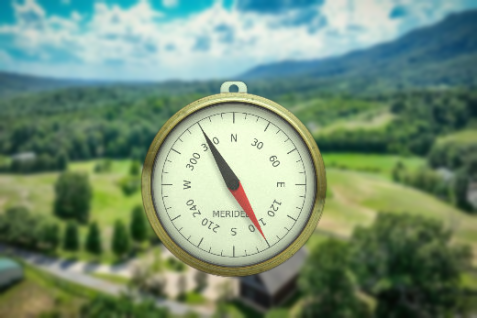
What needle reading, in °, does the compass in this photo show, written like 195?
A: 150
